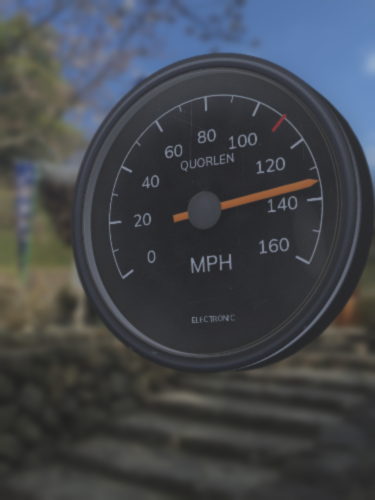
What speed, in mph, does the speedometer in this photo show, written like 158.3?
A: 135
